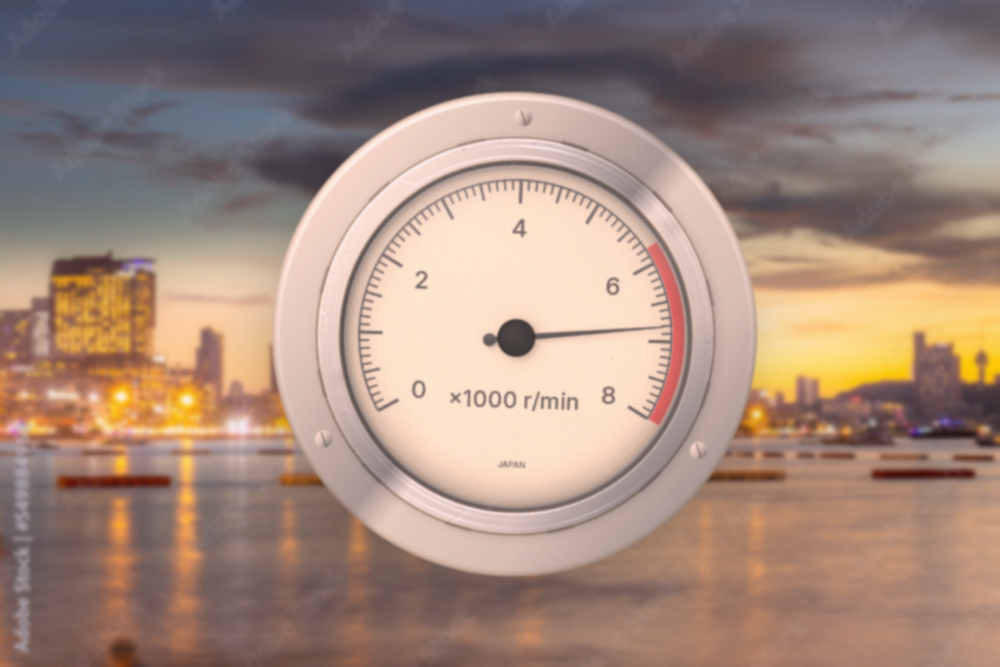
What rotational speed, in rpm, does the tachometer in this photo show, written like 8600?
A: 6800
